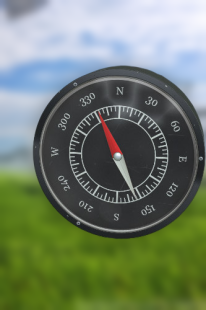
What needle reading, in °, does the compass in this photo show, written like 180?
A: 335
